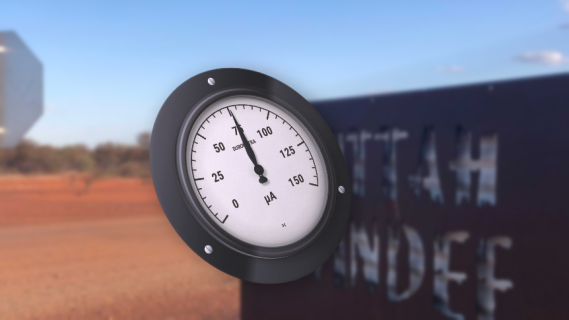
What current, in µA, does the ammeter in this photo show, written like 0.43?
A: 75
